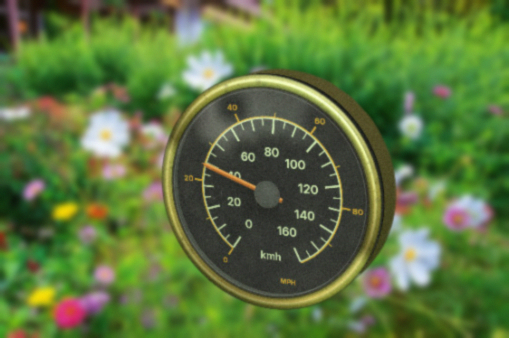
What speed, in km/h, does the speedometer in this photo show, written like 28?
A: 40
